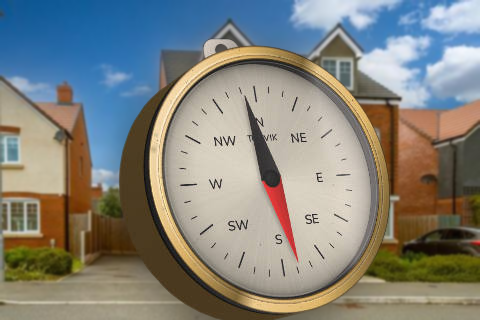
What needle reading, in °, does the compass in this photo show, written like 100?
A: 170
